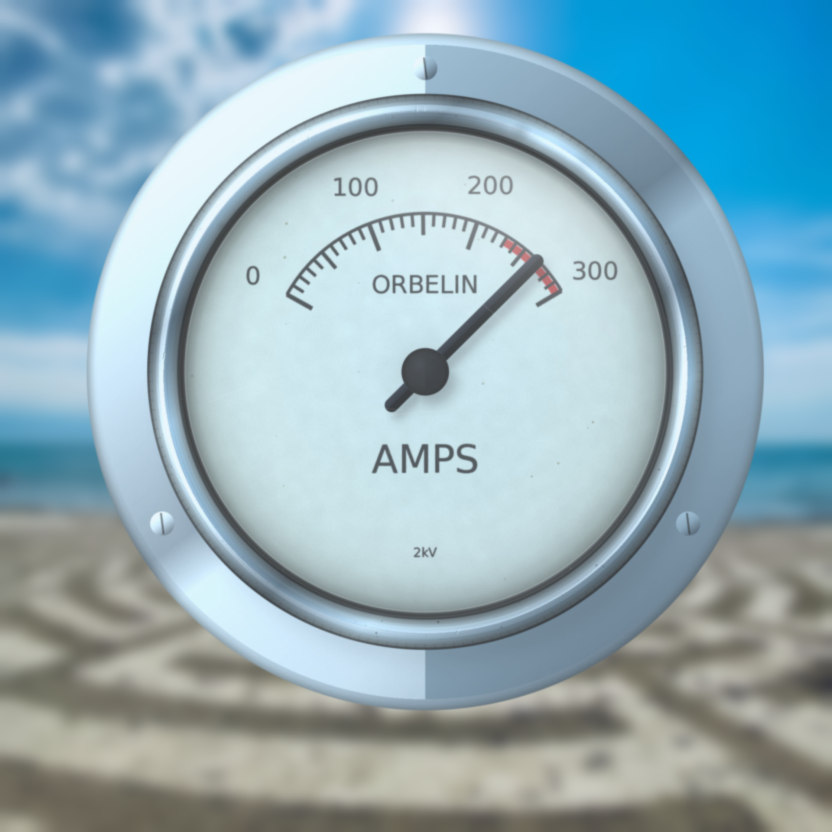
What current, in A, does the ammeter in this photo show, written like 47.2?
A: 265
